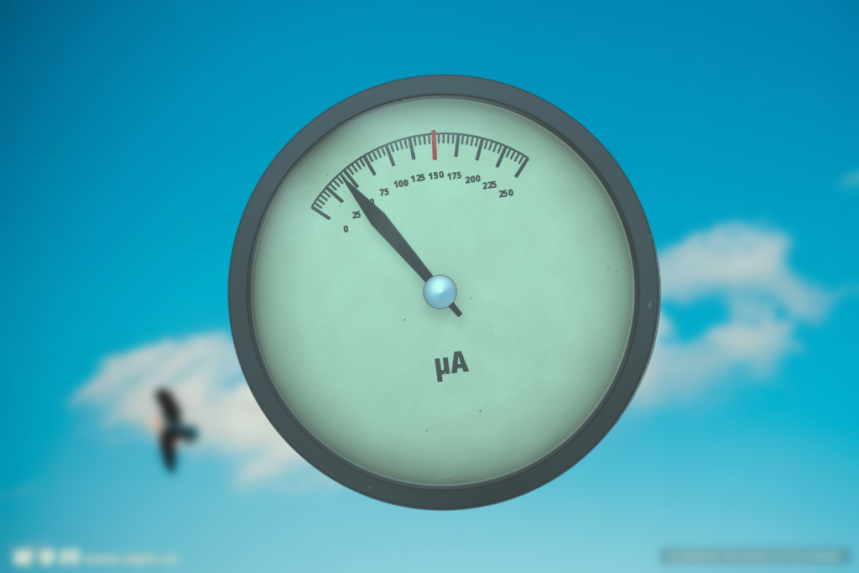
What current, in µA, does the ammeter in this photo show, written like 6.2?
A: 45
